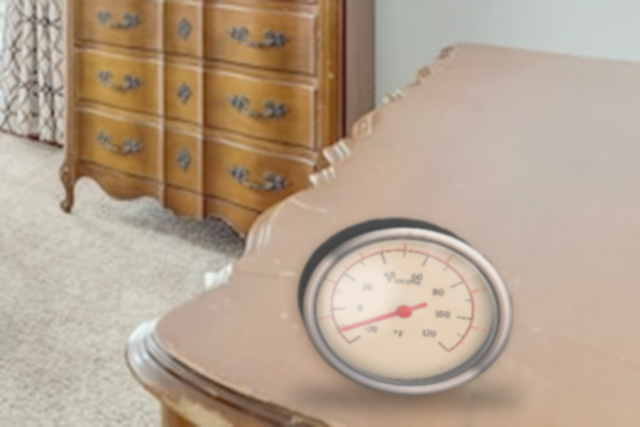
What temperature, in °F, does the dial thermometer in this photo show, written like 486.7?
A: -10
